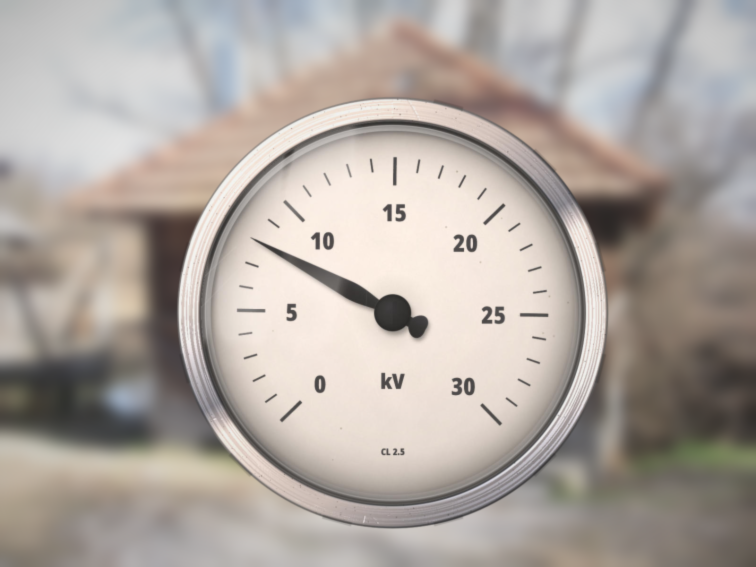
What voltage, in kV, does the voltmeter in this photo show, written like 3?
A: 8
